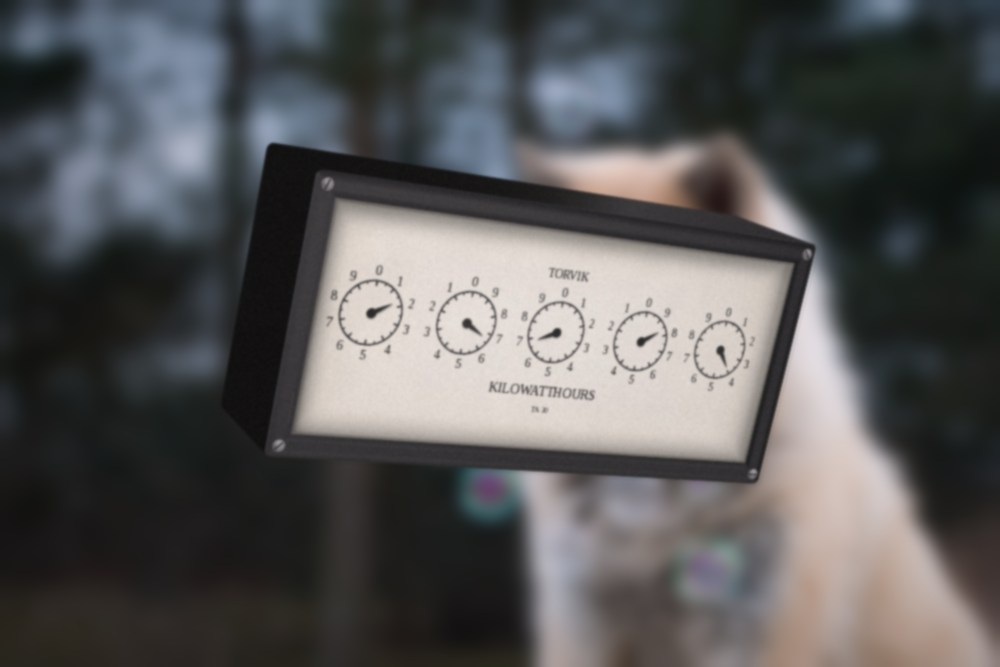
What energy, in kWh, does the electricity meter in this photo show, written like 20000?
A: 16684
